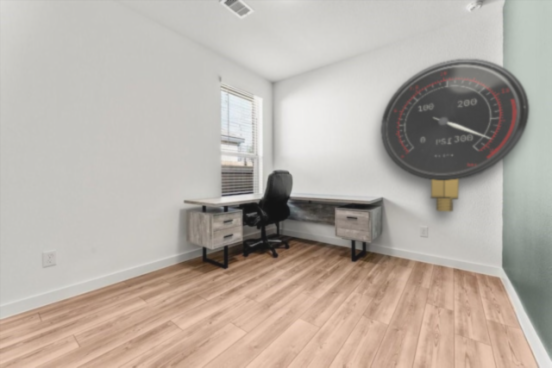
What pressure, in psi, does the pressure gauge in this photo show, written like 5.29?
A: 280
